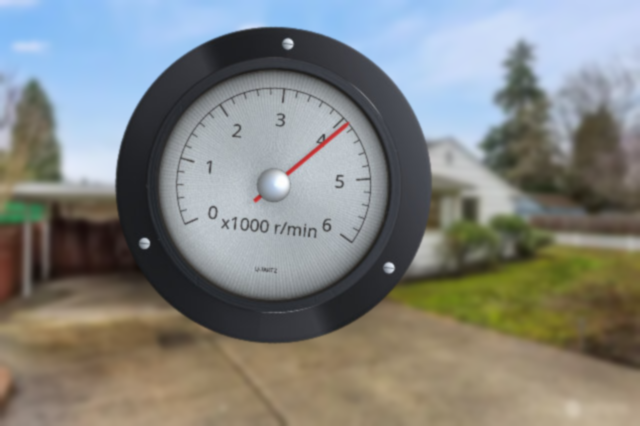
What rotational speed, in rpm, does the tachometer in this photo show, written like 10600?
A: 4100
